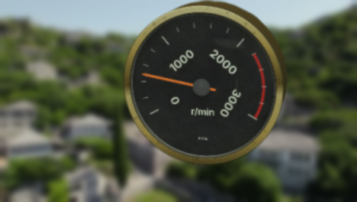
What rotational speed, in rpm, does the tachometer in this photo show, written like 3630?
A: 500
